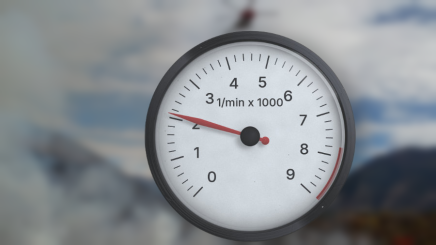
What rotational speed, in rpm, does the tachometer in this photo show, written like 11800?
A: 2100
